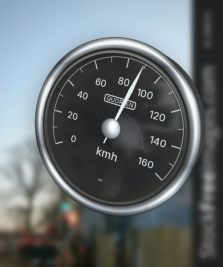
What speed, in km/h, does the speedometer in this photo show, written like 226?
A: 90
